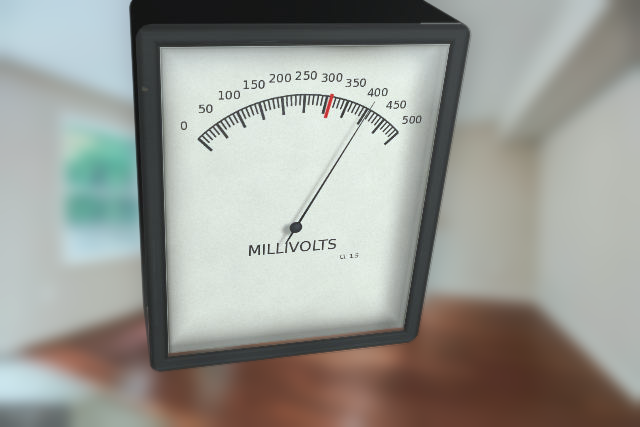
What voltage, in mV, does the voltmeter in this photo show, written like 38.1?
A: 400
